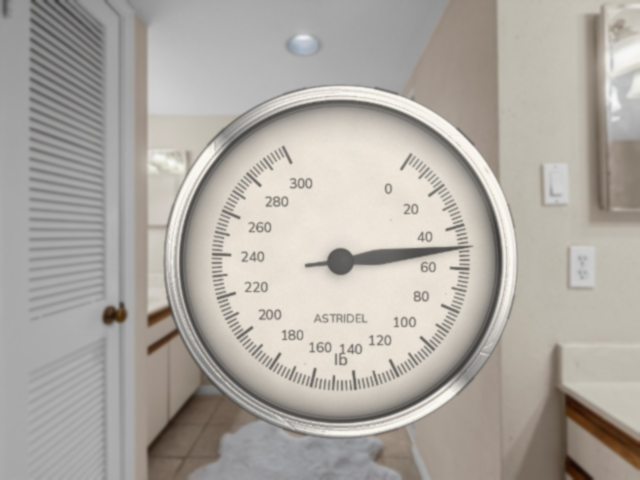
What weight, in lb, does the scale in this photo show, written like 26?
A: 50
